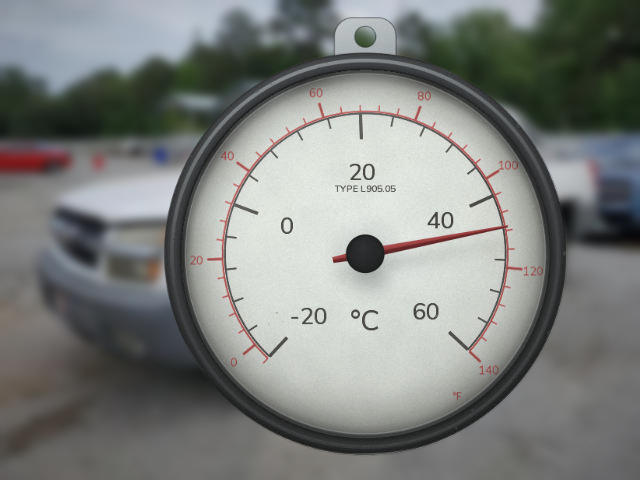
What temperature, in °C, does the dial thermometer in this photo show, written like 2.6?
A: 44
